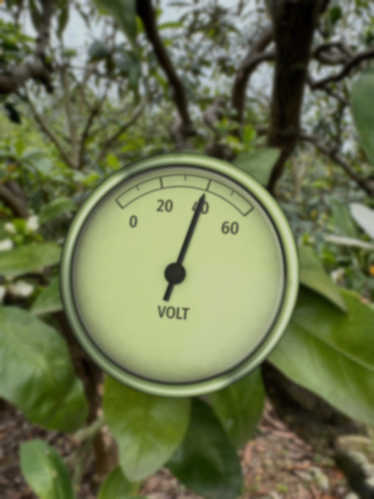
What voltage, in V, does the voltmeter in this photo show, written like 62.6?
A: 40
